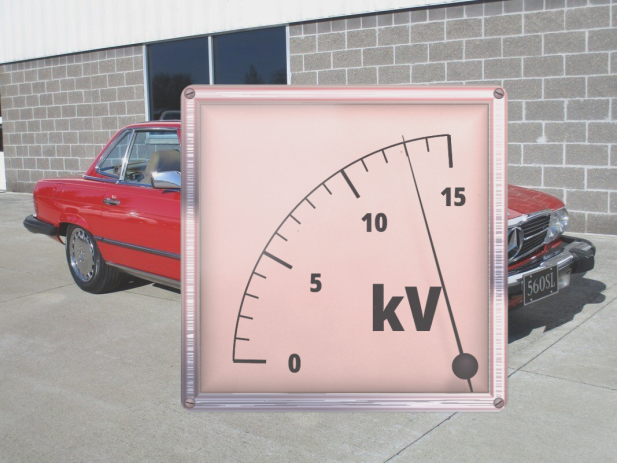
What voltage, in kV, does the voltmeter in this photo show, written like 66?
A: 13
